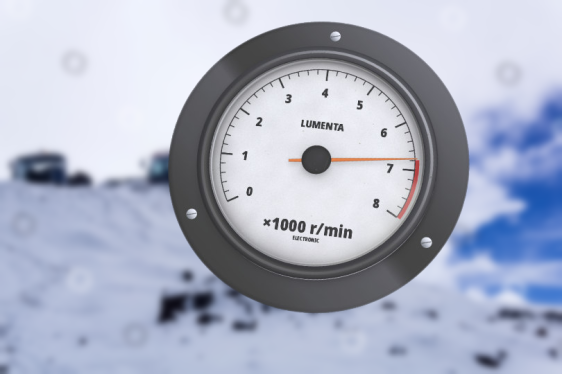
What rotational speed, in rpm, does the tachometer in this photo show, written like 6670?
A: 6800
